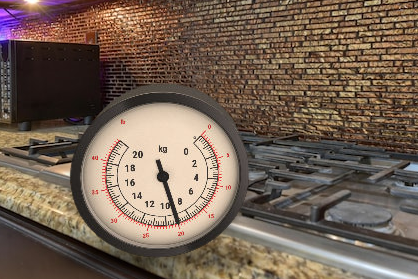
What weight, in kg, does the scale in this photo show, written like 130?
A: 9
